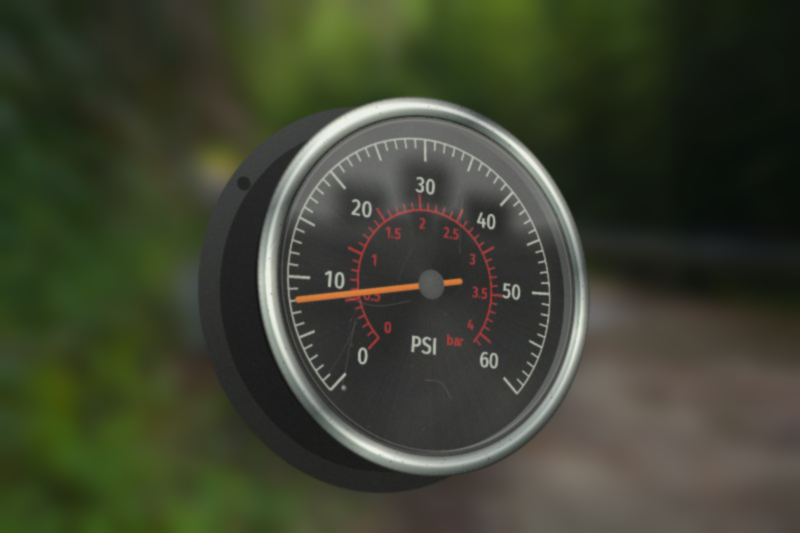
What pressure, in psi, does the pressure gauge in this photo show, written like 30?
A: 8
